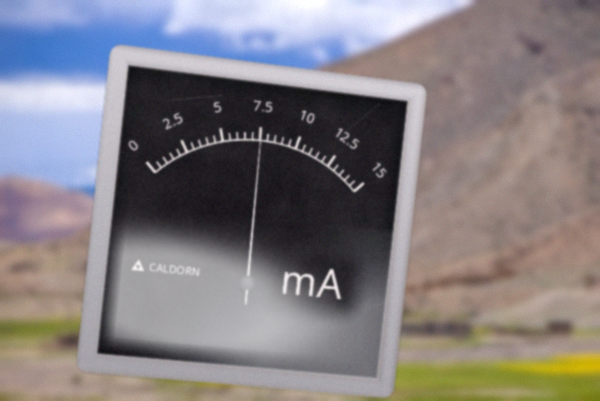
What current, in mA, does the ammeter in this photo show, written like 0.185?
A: 7.5
